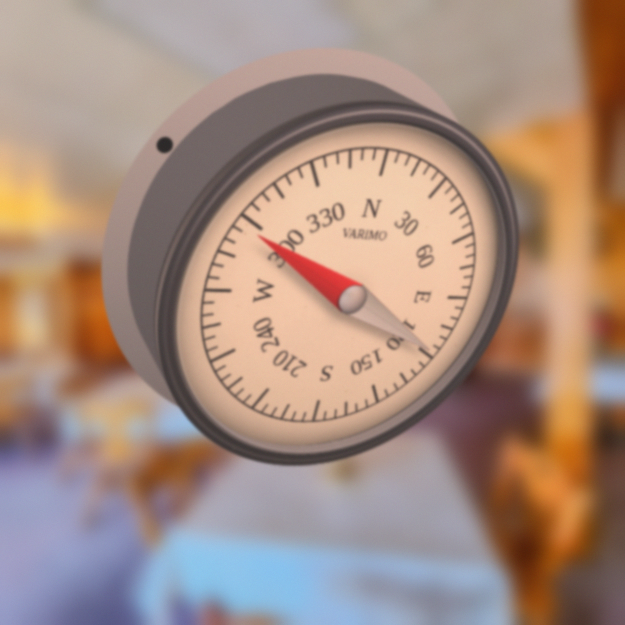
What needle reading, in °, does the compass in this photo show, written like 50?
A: 297.5
